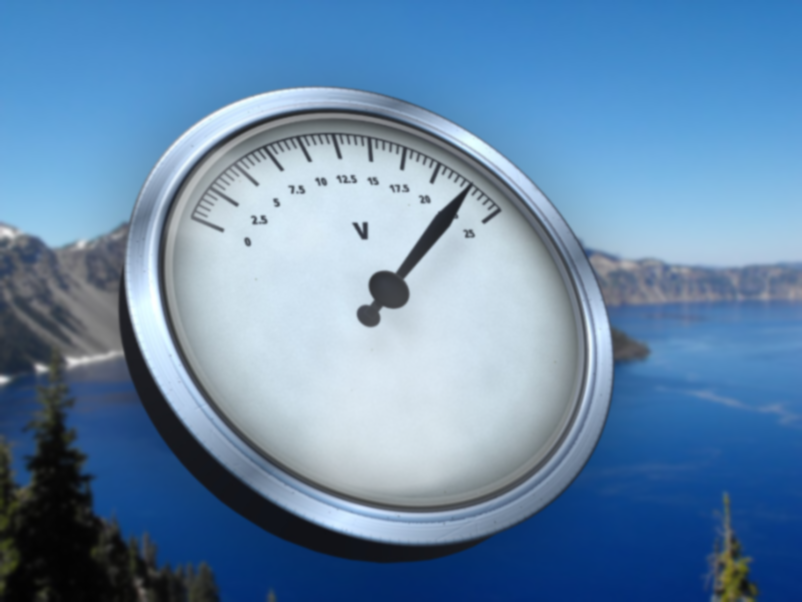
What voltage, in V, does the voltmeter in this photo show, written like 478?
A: 22.5
